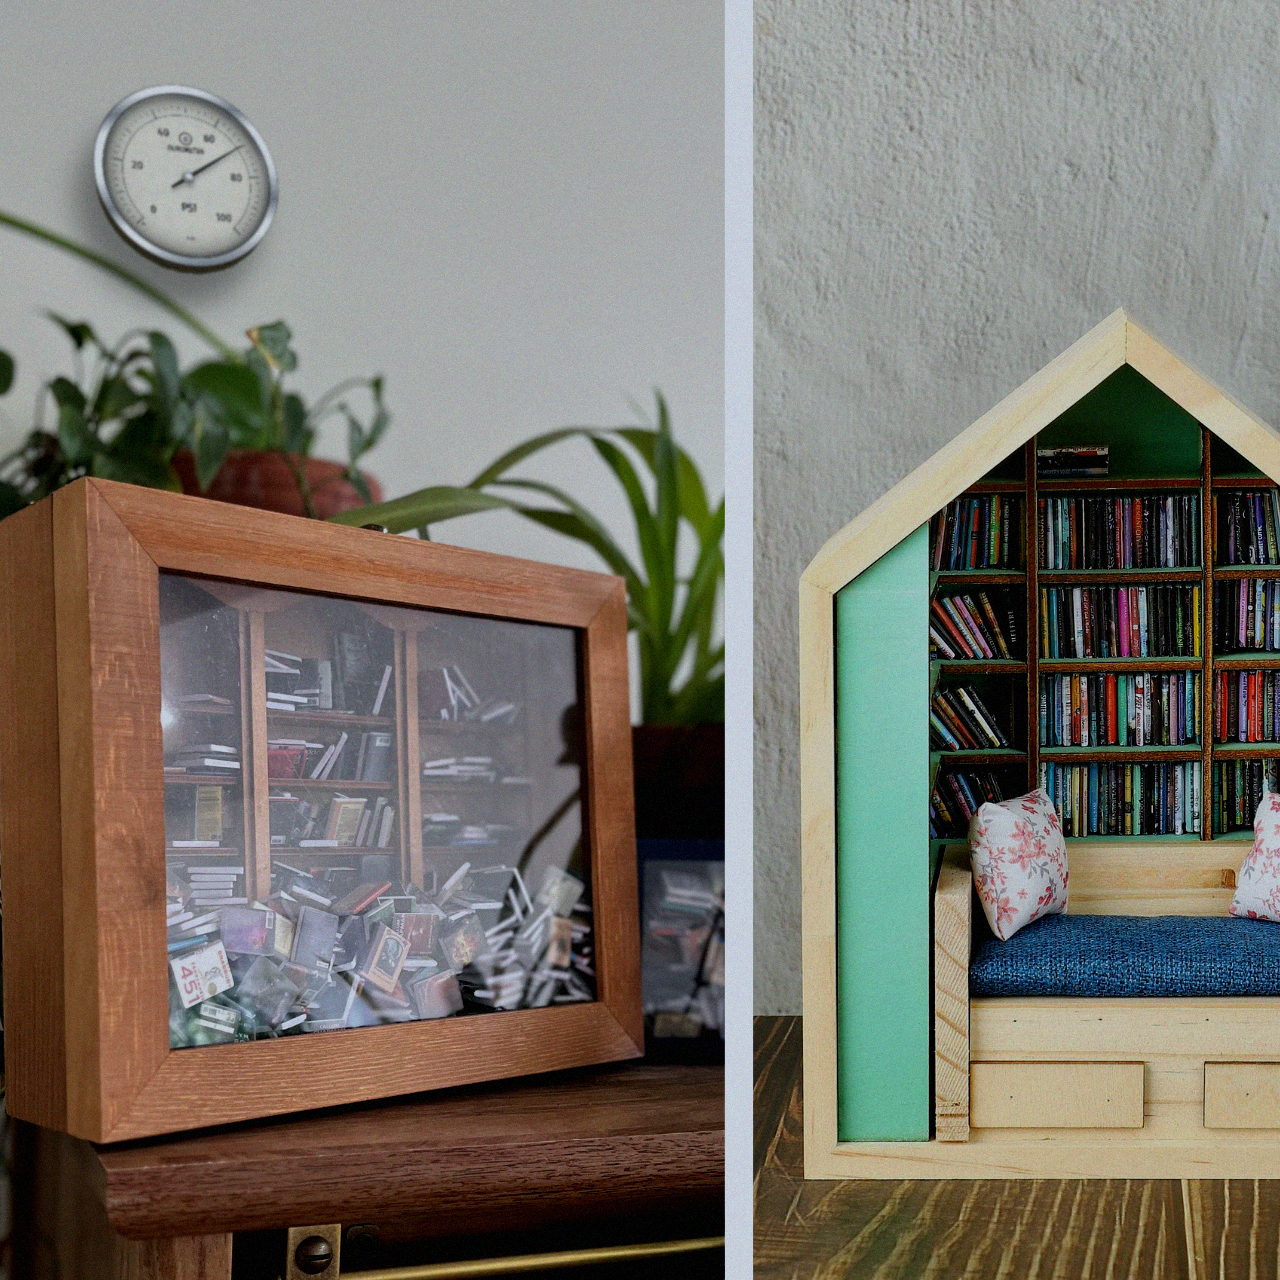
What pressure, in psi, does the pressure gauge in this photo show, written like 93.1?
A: 70
